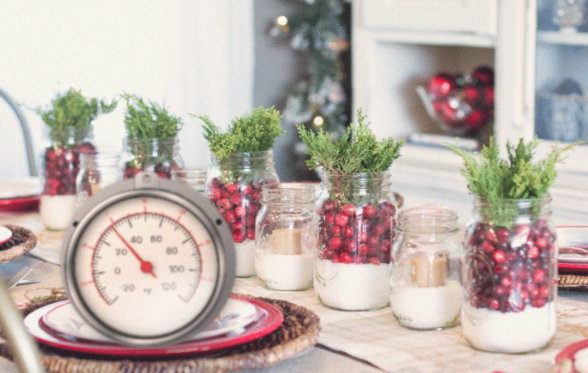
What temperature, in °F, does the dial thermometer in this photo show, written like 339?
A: 30
